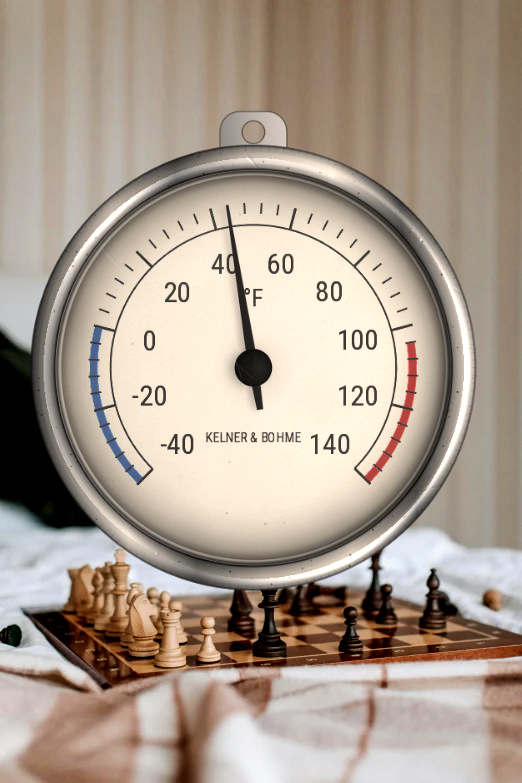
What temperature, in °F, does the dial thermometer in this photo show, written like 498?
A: 44
